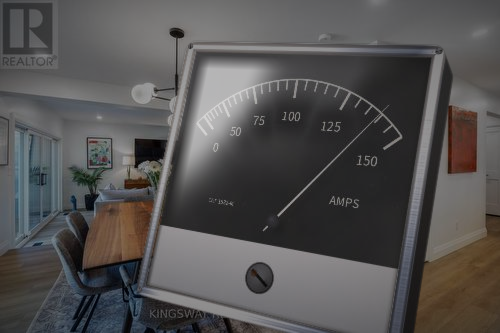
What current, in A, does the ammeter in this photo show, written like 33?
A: 140
